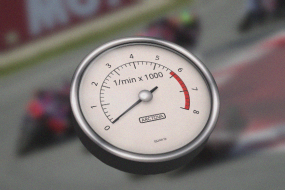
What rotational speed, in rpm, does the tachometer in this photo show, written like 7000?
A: 0
